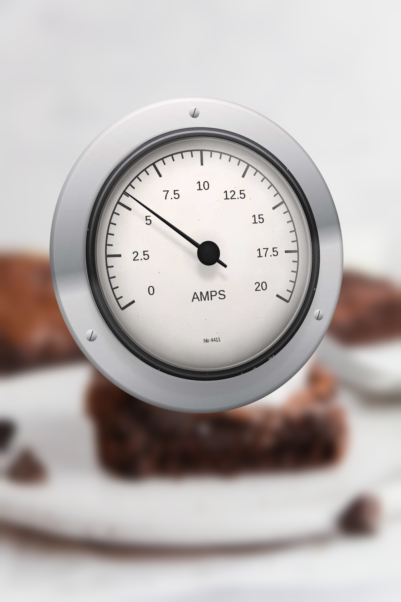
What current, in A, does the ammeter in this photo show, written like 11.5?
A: 5.5
